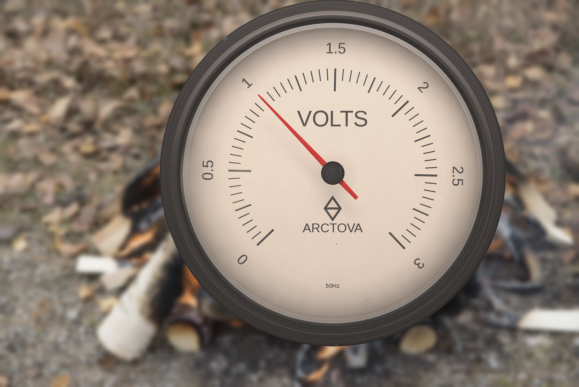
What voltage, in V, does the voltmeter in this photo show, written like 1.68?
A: 1
